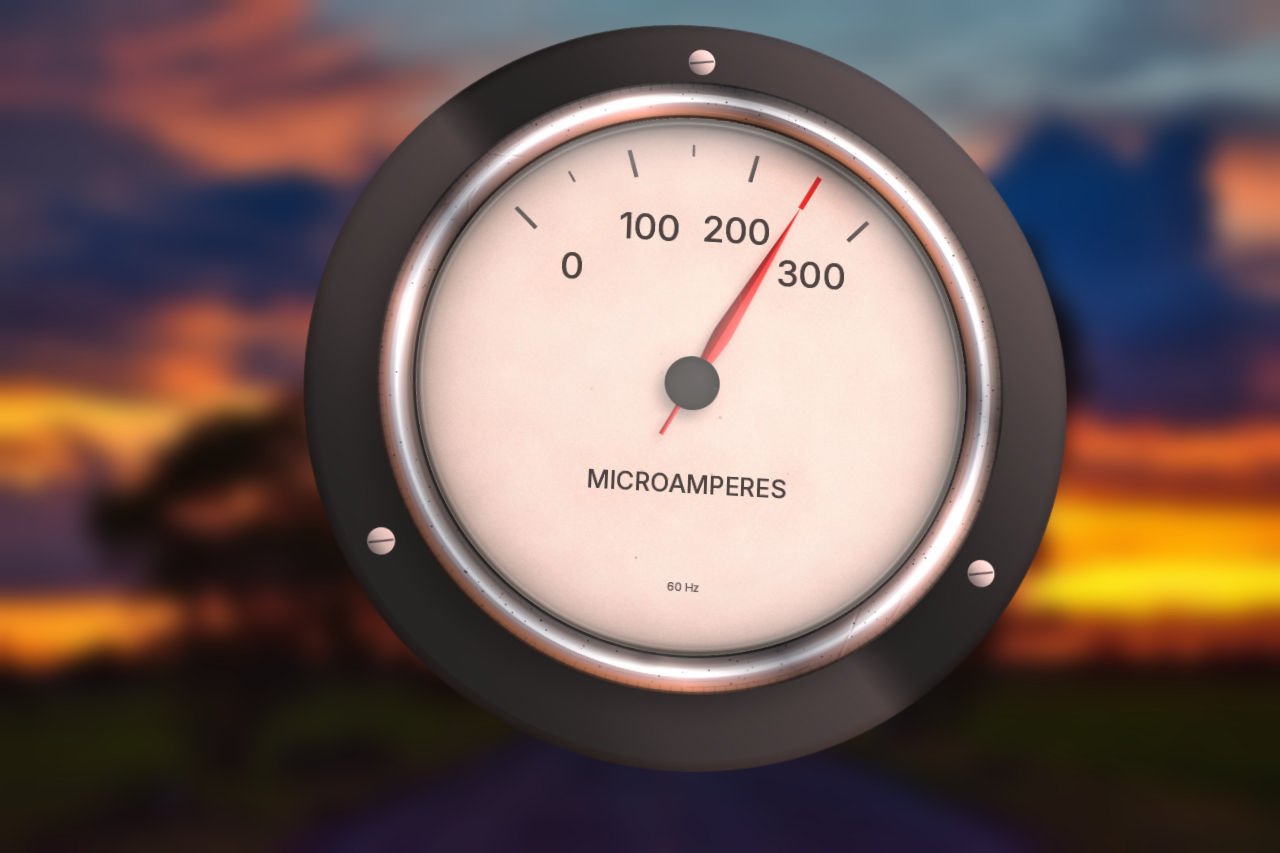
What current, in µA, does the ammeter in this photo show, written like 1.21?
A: 250
